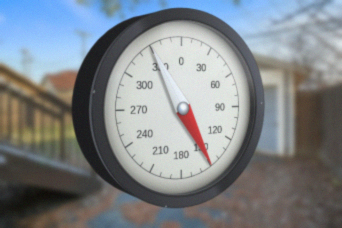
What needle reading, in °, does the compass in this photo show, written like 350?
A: 150
